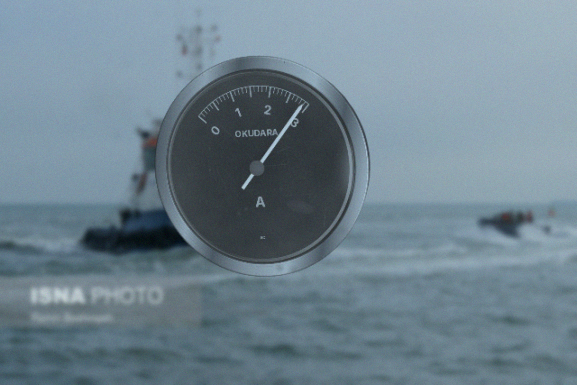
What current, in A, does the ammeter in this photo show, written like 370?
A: 2.9
